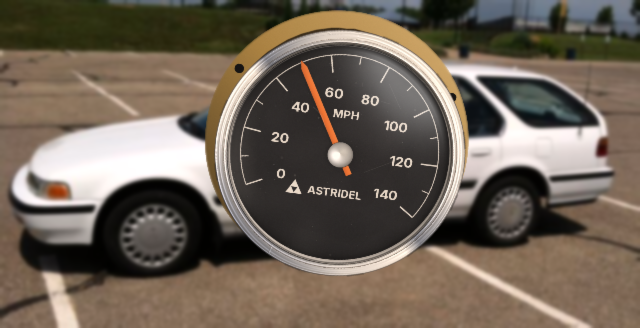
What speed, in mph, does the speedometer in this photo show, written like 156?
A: 50
